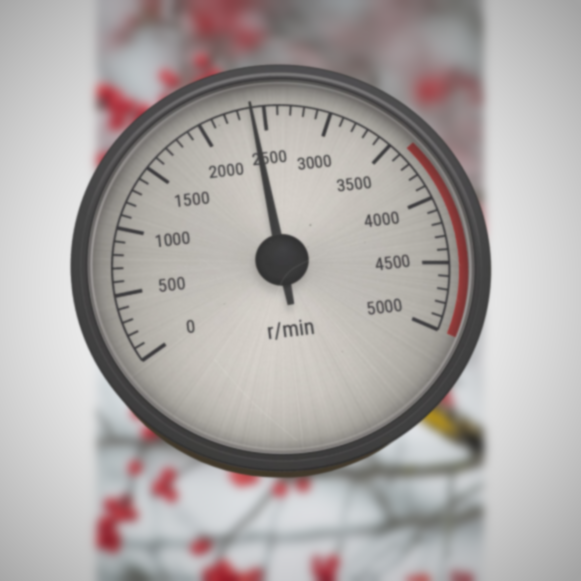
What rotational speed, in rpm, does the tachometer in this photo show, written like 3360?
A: 2400
